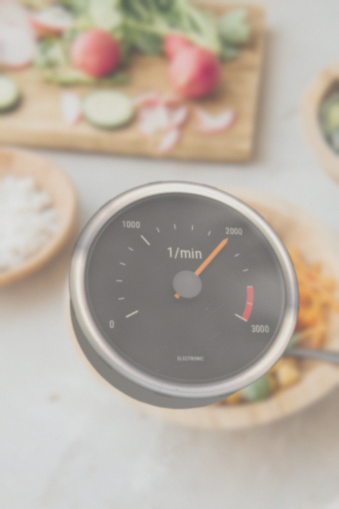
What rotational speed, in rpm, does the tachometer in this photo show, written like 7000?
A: 2000
